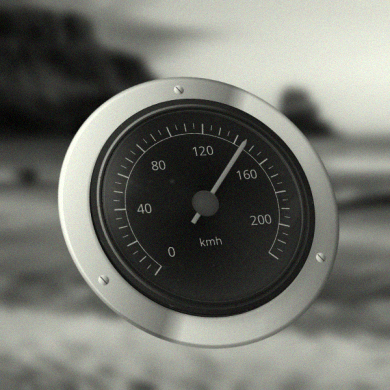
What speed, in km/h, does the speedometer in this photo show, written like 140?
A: 145
